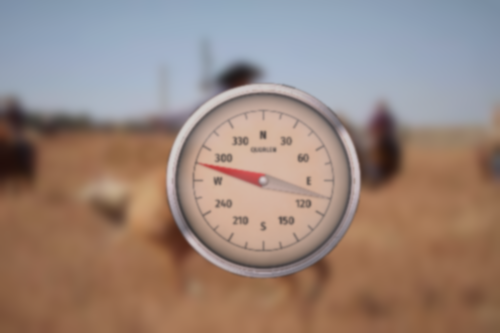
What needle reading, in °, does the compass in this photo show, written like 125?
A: 285
